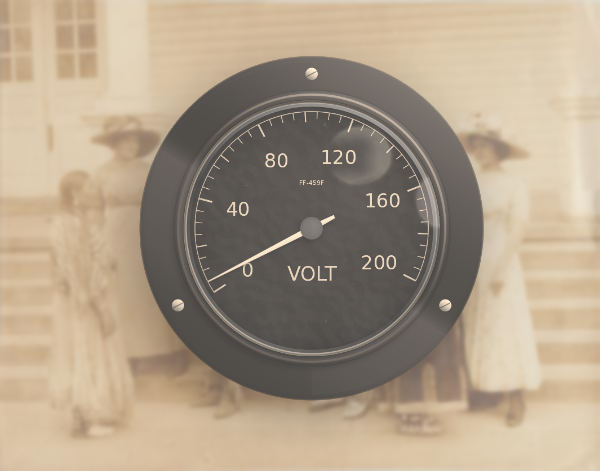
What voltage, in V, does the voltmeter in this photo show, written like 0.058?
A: 5
